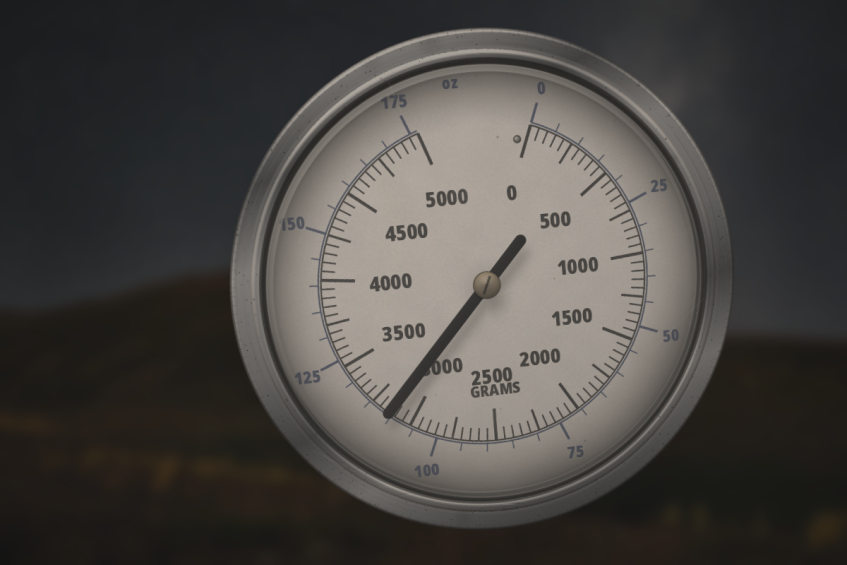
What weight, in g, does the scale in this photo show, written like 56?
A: 3150
